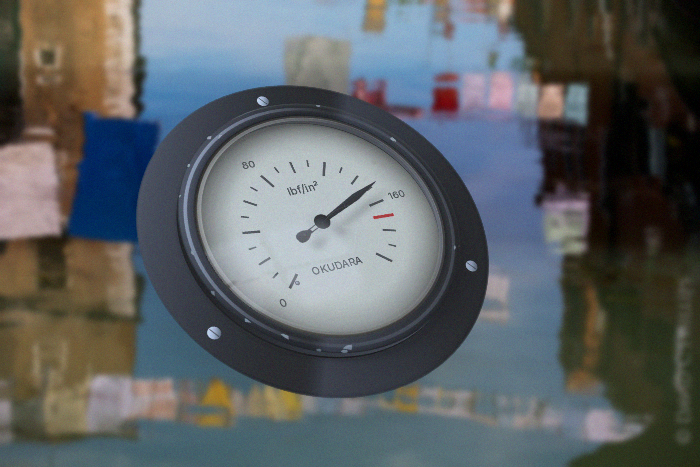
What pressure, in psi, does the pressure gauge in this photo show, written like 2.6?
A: 150
